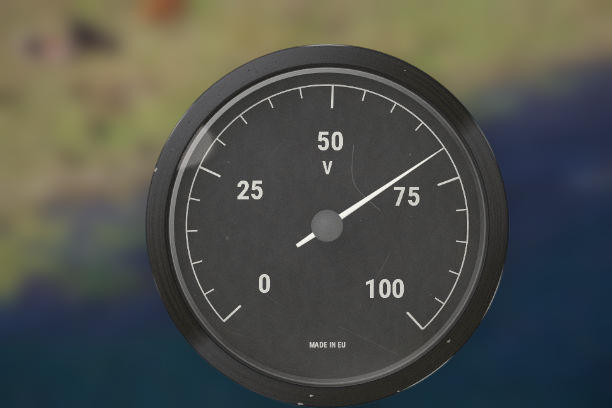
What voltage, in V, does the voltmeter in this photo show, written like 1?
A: 70
